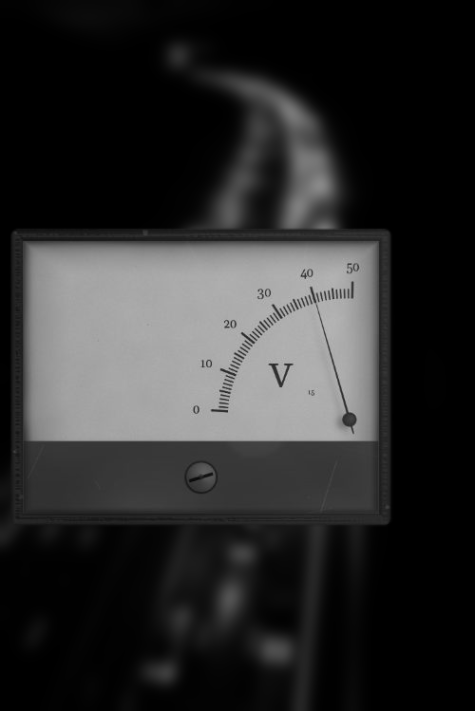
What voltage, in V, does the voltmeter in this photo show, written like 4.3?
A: 40
